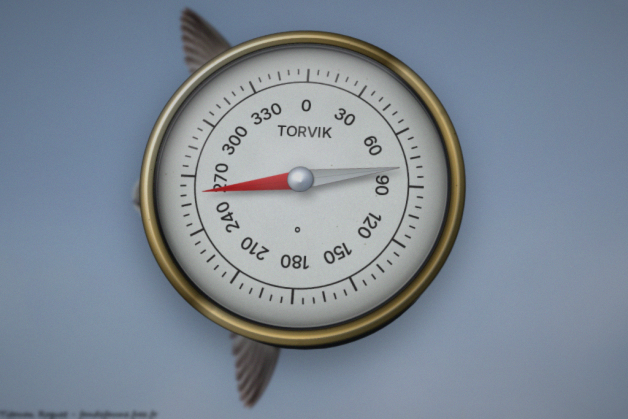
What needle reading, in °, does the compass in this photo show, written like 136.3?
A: 260
